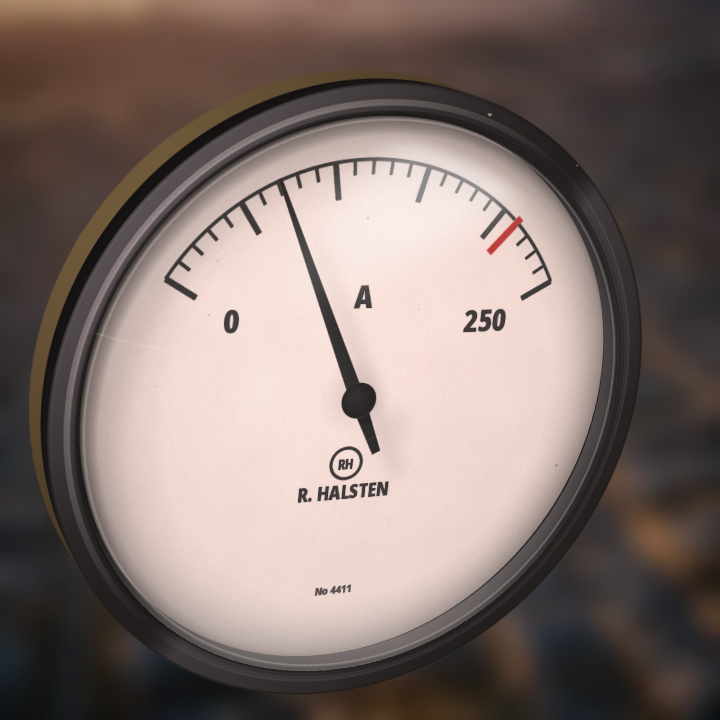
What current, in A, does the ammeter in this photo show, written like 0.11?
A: 70
